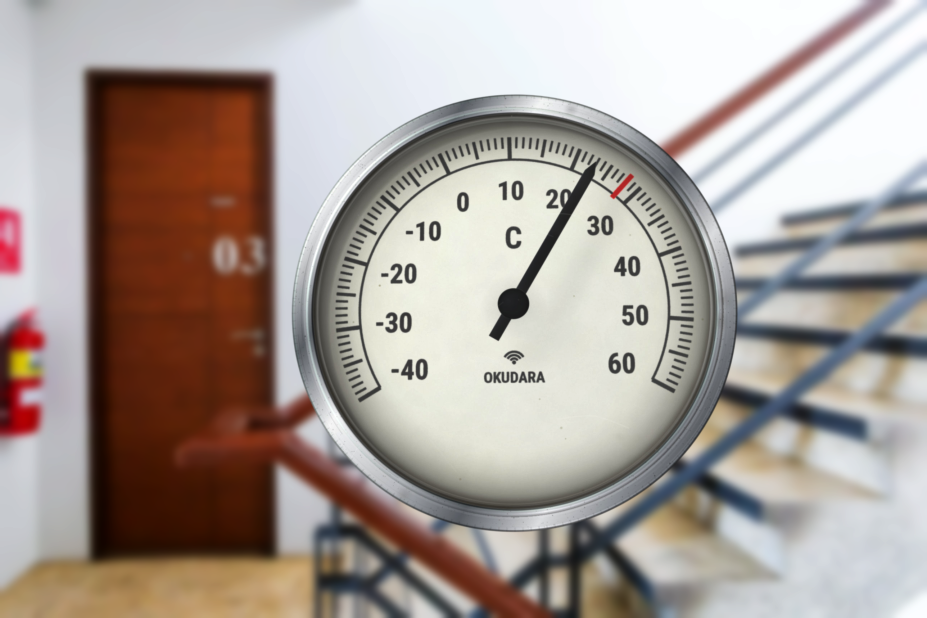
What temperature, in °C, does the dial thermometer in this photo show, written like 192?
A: 23
